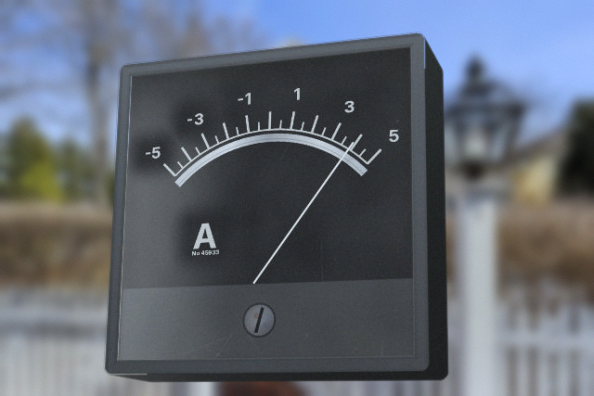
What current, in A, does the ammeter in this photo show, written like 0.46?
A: 4
